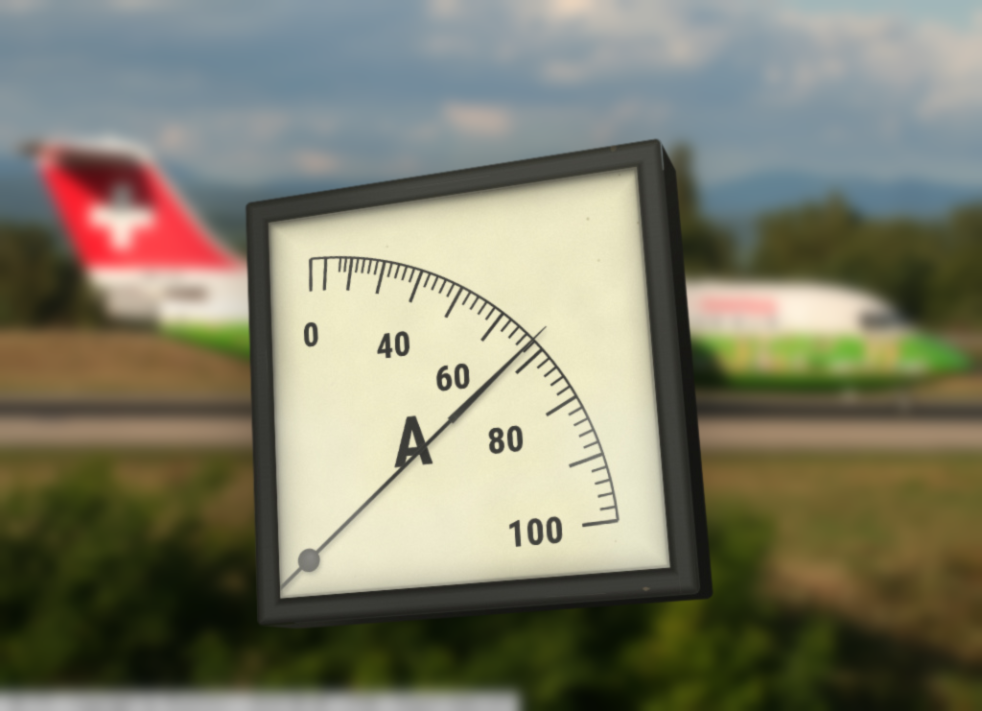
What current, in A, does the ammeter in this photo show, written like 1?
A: 68
